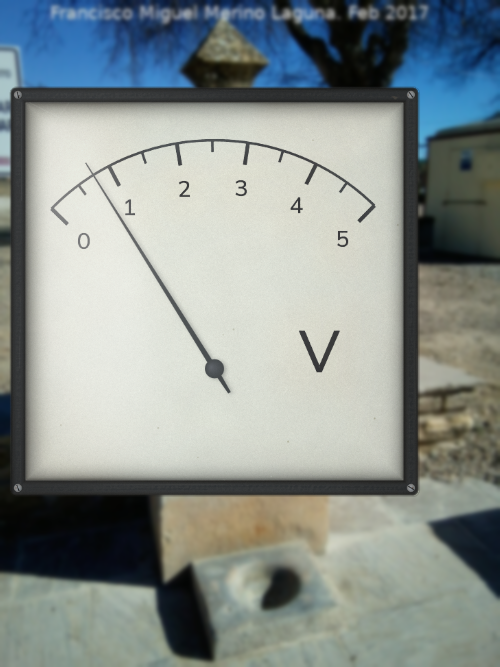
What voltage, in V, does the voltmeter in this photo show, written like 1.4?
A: 0.75
